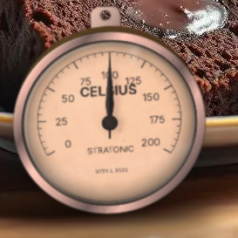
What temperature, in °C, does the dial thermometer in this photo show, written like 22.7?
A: 100
